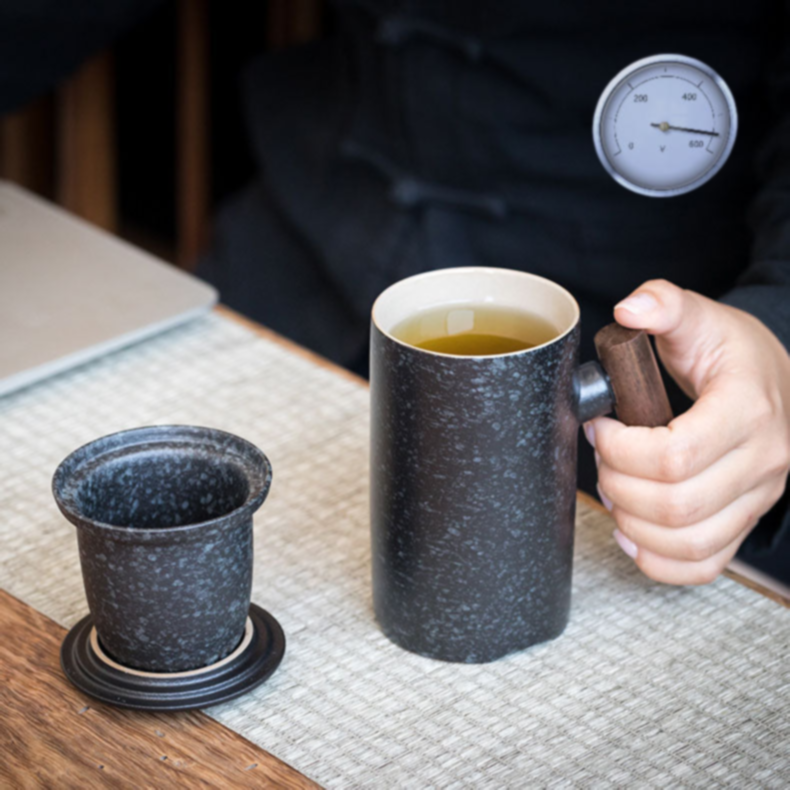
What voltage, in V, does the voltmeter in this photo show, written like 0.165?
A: 550
